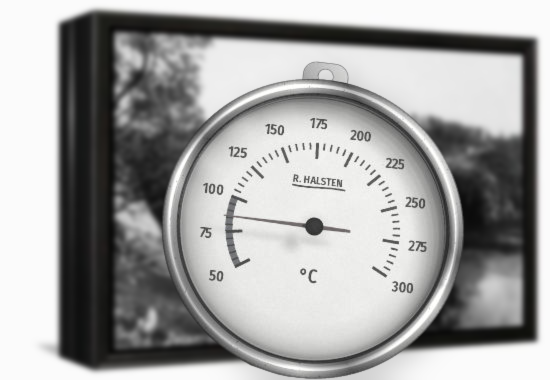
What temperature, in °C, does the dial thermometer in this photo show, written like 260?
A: 85
